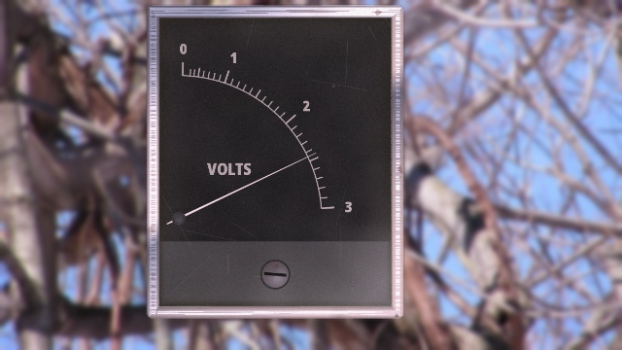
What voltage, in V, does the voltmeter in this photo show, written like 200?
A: 2.45
